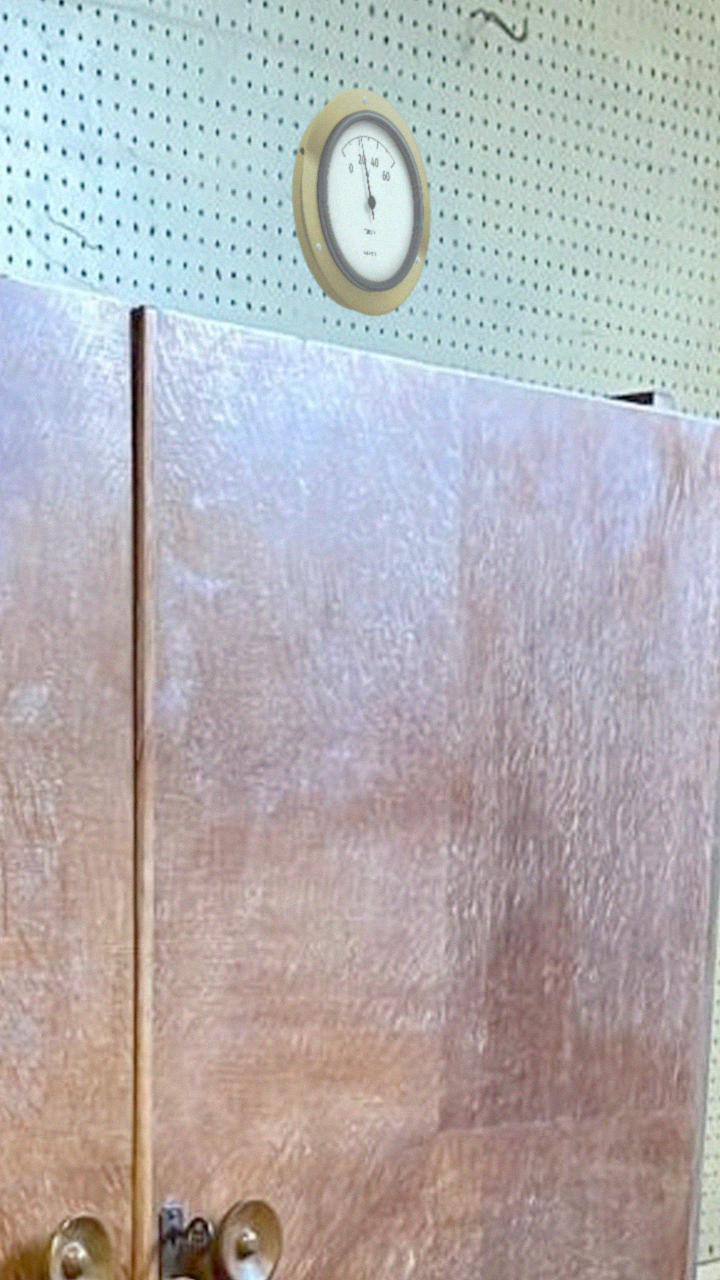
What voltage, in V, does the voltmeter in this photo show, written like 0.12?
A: 20
